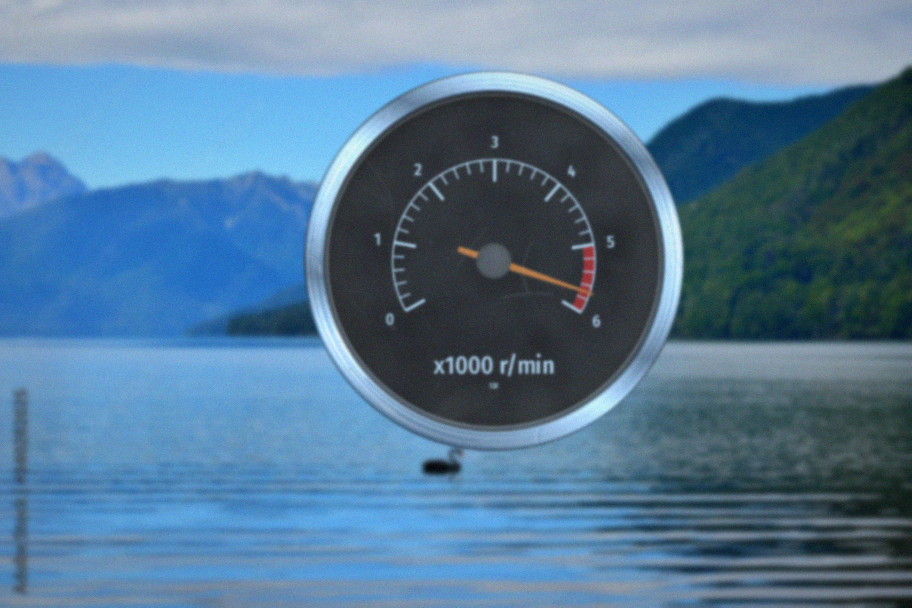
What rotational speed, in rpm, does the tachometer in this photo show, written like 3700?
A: 5700
